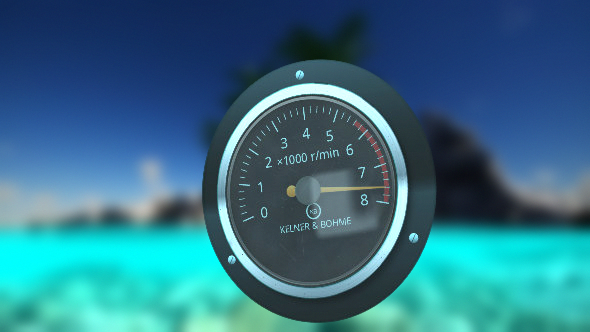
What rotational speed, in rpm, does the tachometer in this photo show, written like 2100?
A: 7600
